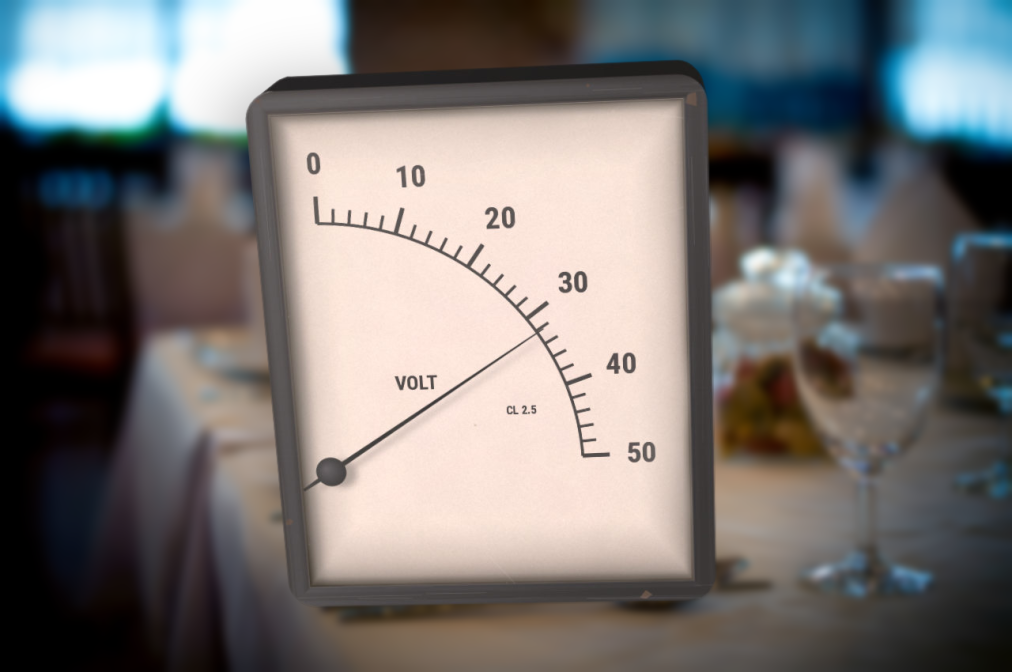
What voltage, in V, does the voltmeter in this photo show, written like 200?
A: 32
